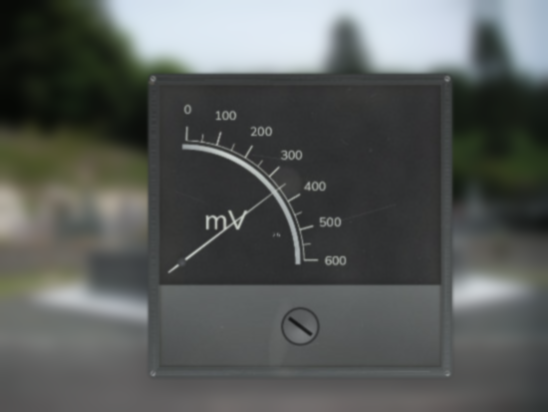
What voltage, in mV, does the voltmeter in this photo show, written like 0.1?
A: 350
